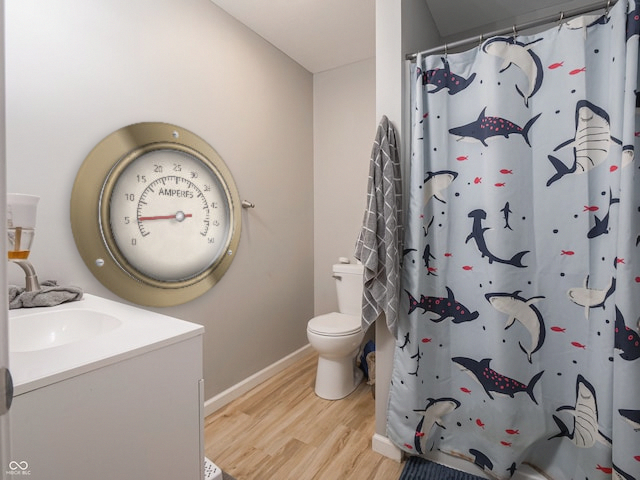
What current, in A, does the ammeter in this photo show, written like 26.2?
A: 5
